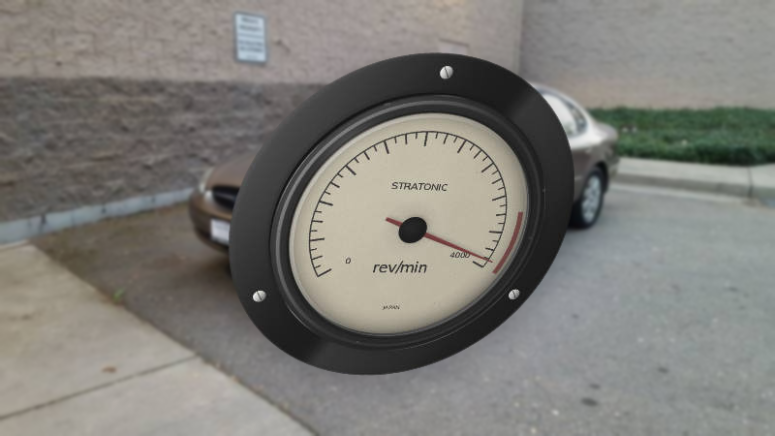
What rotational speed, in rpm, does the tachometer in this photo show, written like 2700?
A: 3900
